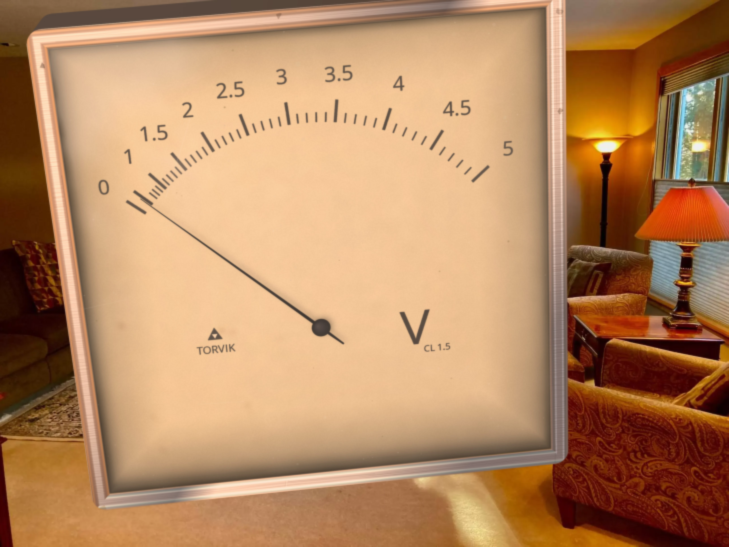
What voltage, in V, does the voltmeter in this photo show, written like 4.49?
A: 0.5
